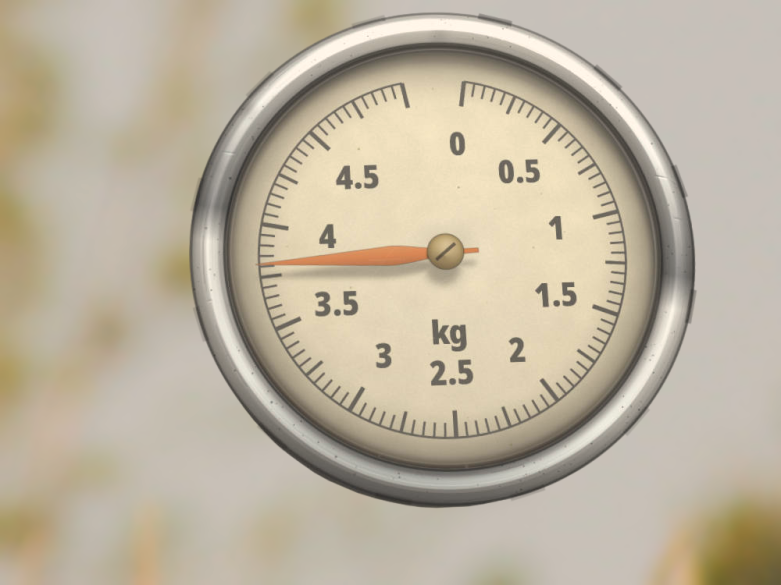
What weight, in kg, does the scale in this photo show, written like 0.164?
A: 3.8
